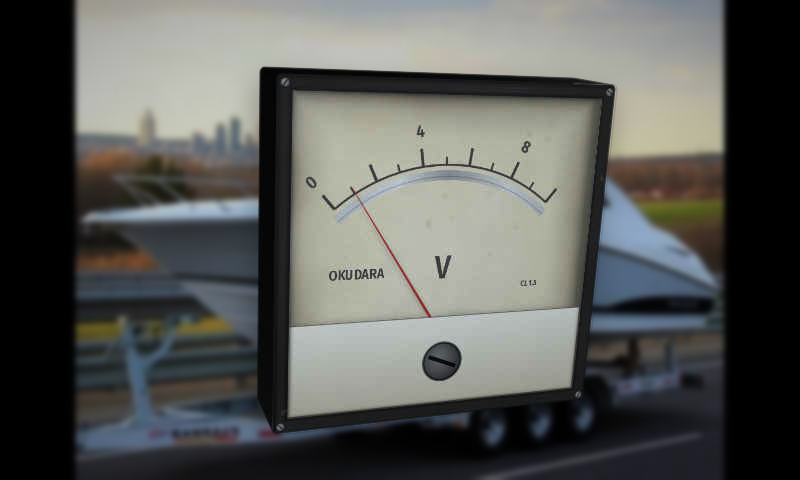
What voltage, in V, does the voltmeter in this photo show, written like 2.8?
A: 1
